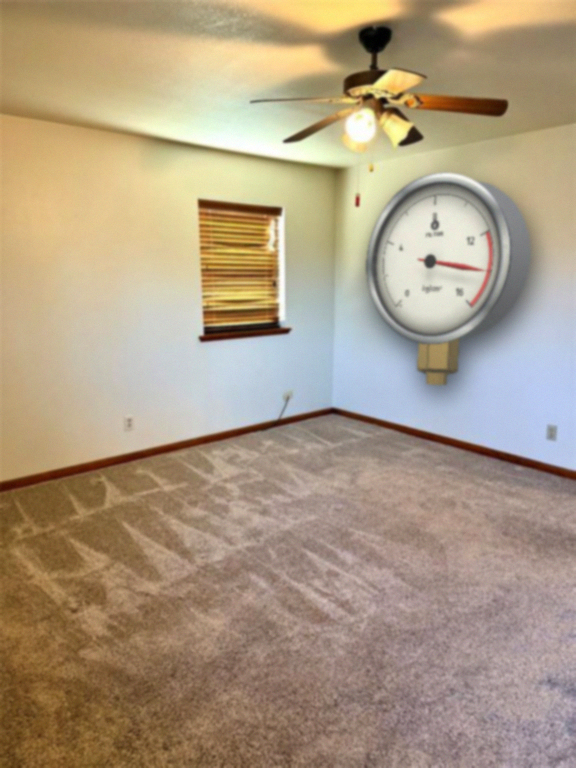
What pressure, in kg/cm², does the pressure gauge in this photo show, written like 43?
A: 14
